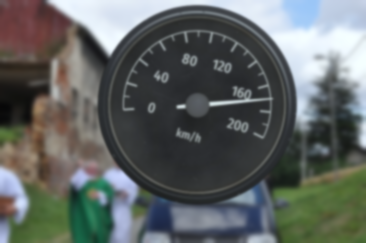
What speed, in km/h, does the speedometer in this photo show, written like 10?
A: 170
